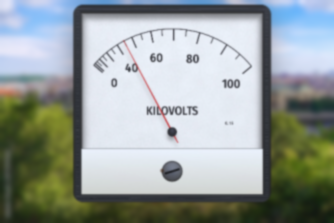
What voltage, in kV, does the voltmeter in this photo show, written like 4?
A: 45
